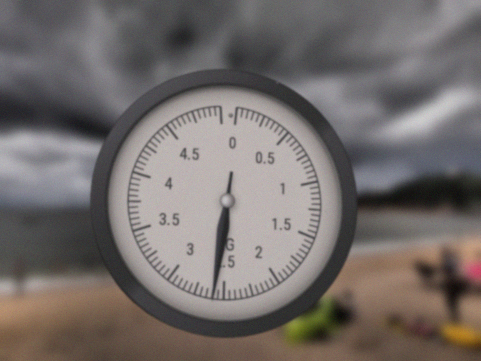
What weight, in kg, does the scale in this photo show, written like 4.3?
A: 2.6
